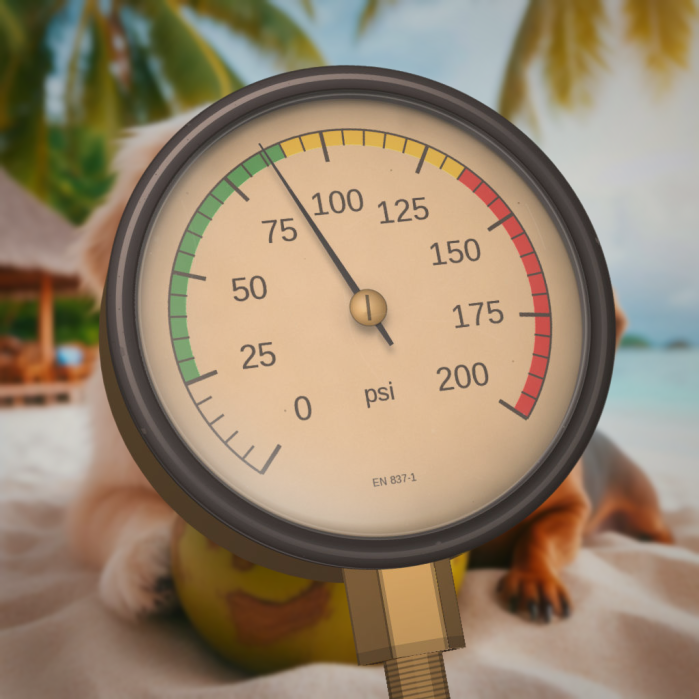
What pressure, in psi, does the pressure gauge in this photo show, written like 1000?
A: 85
